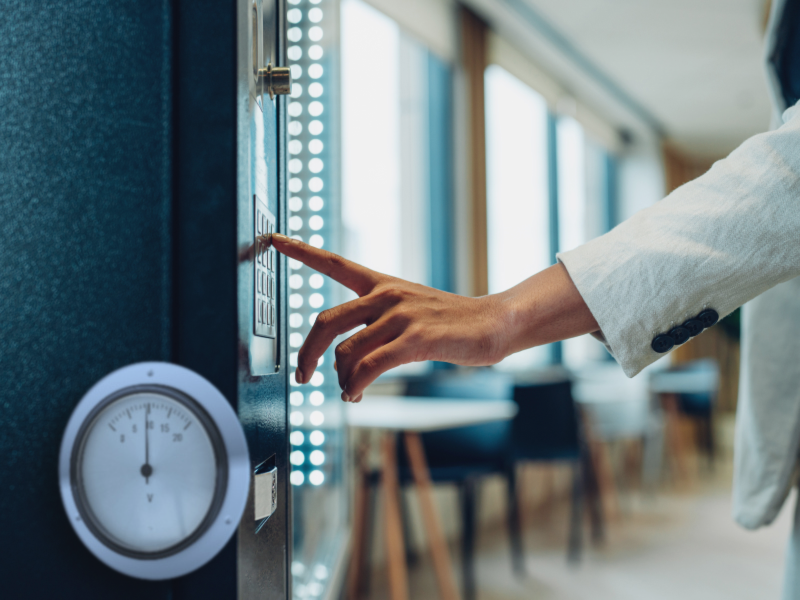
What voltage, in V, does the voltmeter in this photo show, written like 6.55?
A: 10
